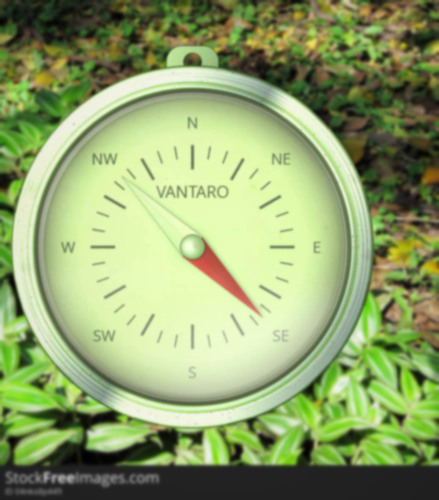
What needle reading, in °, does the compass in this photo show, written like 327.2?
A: 135
